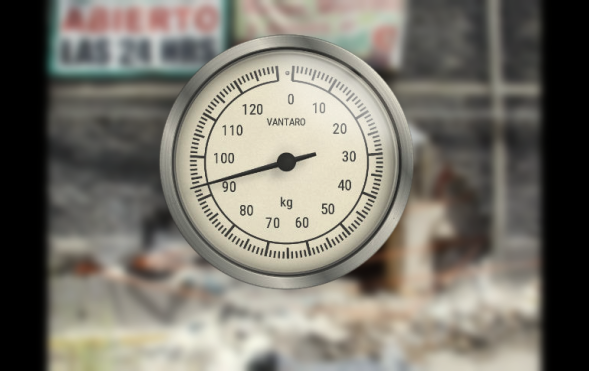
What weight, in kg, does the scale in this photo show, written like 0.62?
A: 93
